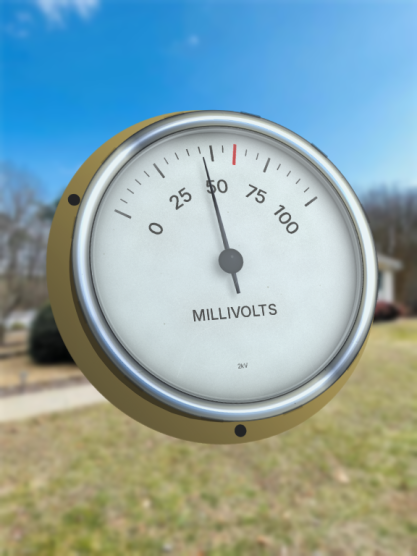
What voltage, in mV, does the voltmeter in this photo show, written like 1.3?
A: 45
